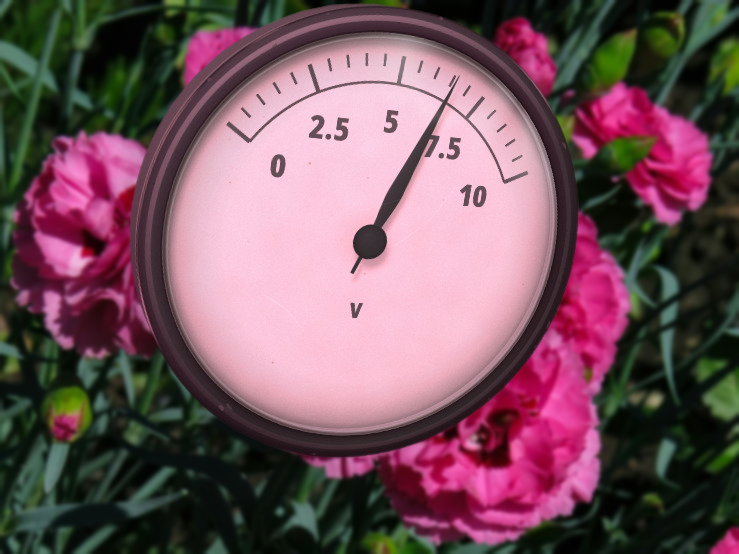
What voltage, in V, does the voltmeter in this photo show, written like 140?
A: 6.5
